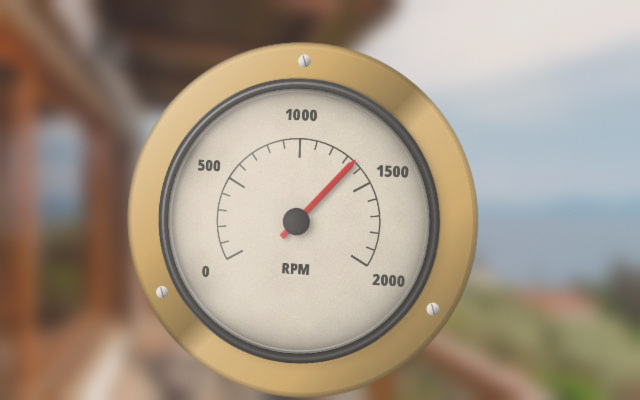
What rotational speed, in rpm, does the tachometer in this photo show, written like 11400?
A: 1350
